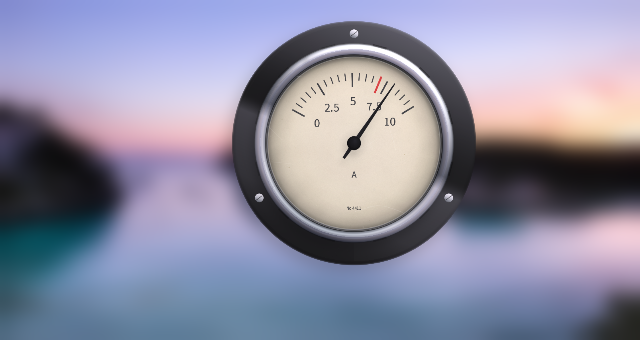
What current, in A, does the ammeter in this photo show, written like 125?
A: 8
